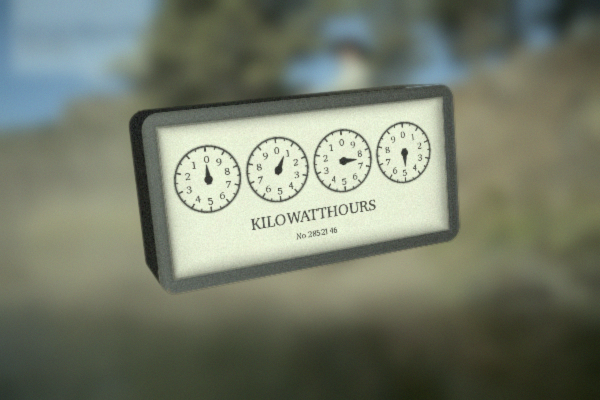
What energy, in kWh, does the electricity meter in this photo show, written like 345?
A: 75
